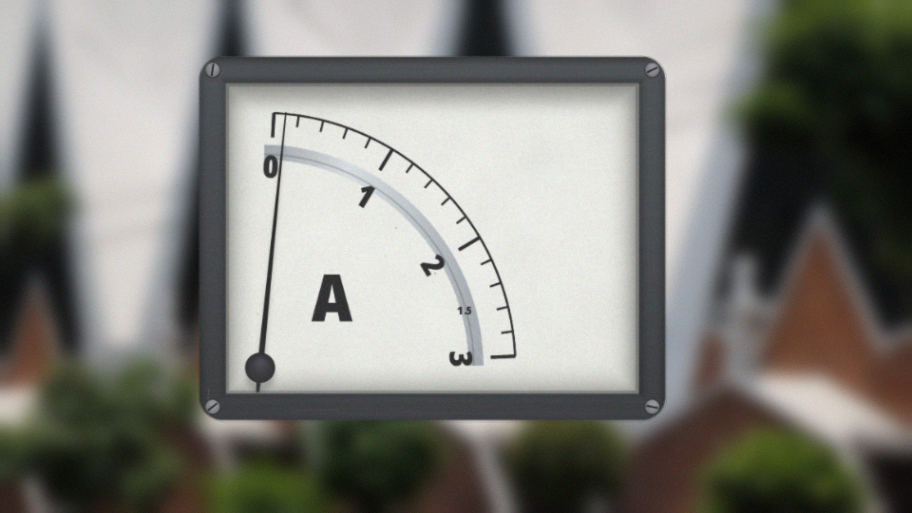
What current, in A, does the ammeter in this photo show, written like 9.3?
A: 0.1
